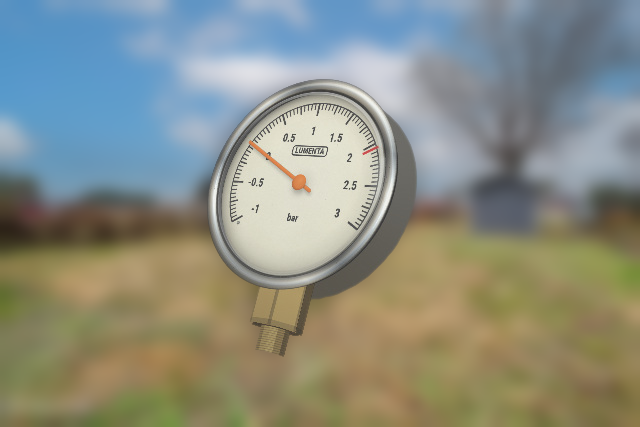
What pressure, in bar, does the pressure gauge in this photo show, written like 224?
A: 0
